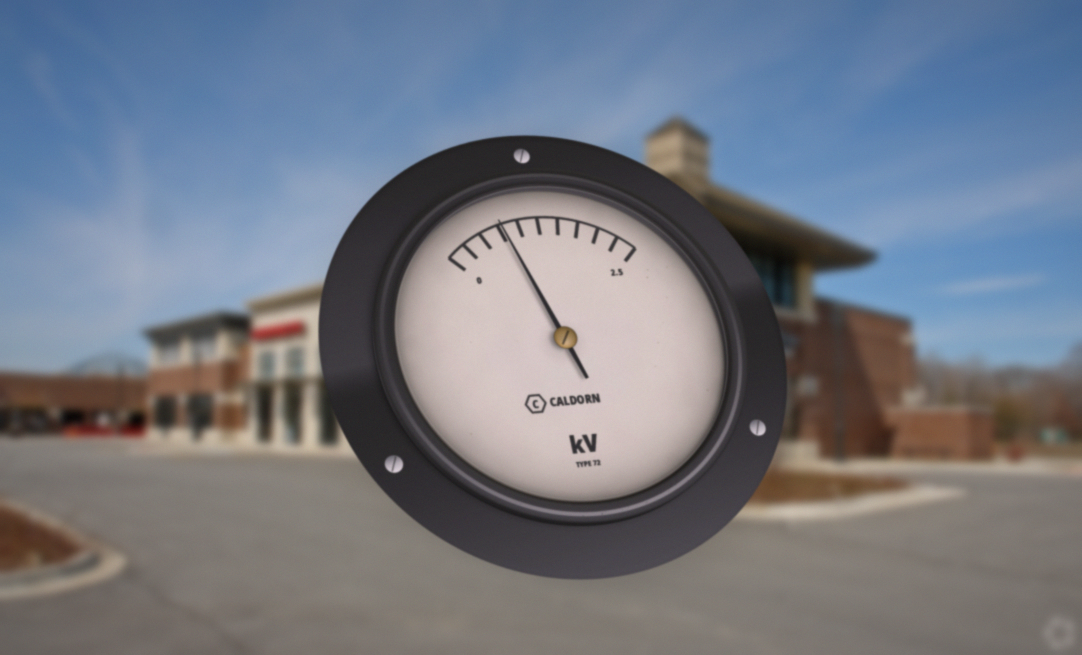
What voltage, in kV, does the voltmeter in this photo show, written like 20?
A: 0.75
